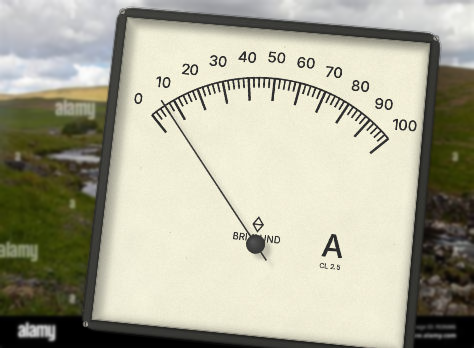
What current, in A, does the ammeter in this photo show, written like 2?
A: 6
